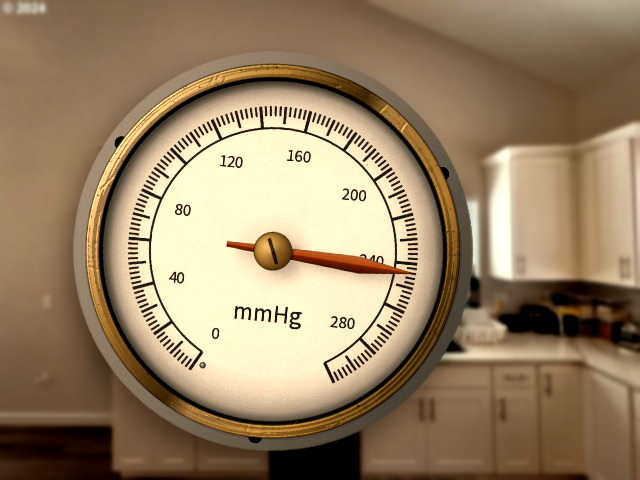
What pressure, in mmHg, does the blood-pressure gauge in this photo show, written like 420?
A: 244
